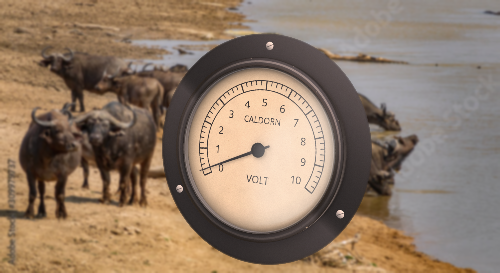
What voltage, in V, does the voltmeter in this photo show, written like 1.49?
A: 0.2
